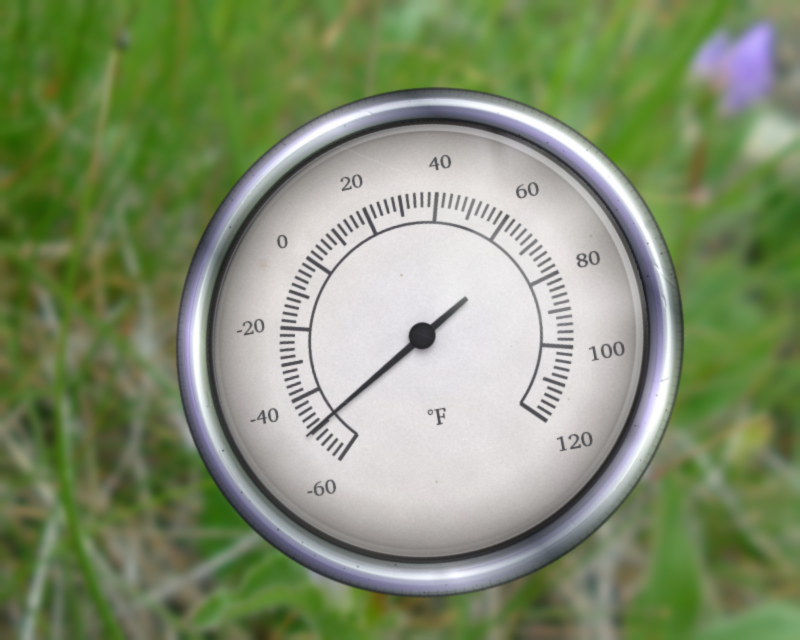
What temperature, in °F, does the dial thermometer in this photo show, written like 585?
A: -50
